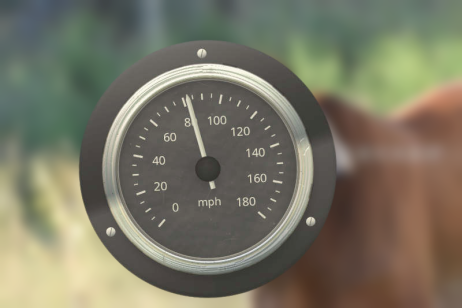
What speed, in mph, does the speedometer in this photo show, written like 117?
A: 82.5
